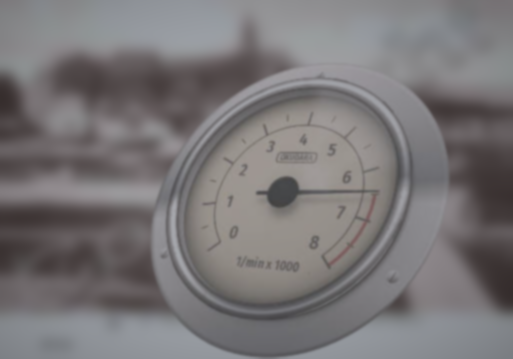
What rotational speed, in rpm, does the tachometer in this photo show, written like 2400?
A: 6500
